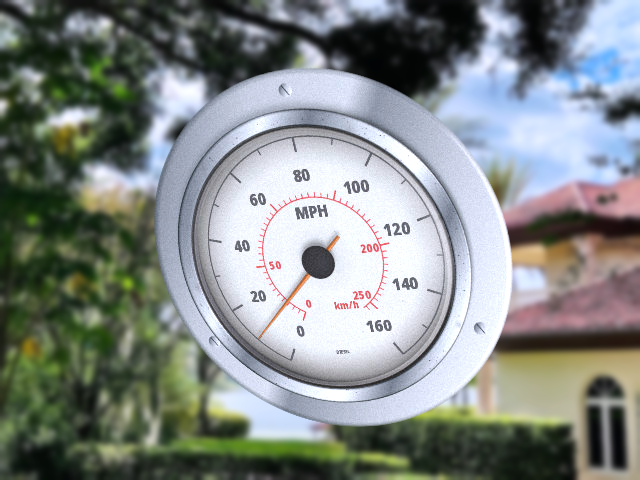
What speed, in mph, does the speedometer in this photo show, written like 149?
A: 10
